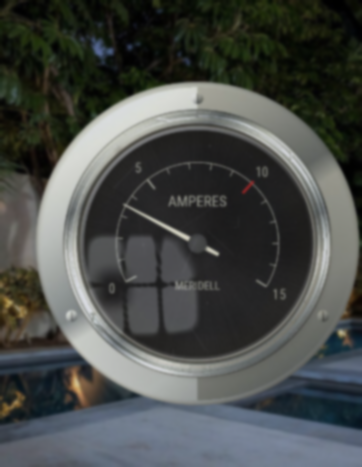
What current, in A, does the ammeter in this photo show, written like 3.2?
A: 3.5
